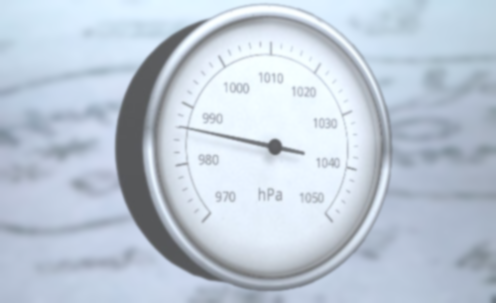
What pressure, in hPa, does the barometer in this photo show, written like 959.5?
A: 986
